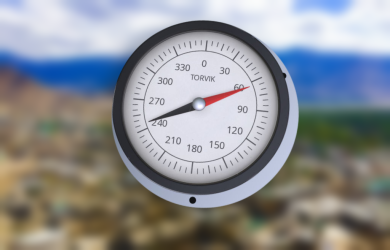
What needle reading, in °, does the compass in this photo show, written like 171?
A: 65
